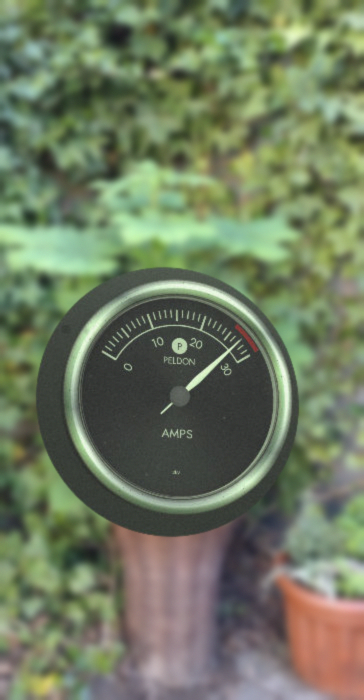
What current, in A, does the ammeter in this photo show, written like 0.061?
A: 27
